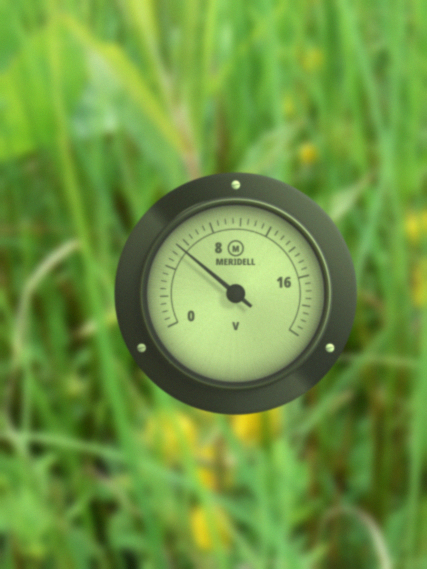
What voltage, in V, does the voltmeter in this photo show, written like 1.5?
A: 5.5
